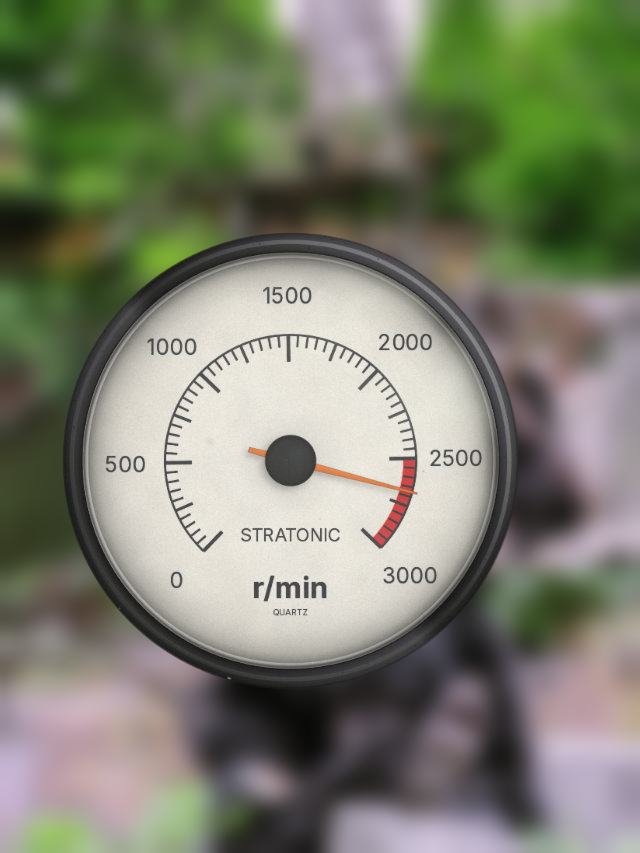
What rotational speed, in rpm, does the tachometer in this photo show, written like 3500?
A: 2675
